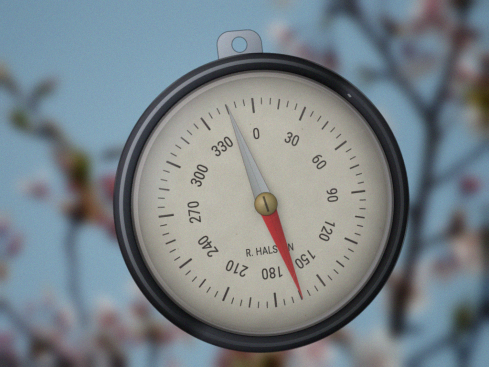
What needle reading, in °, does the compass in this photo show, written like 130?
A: 165
